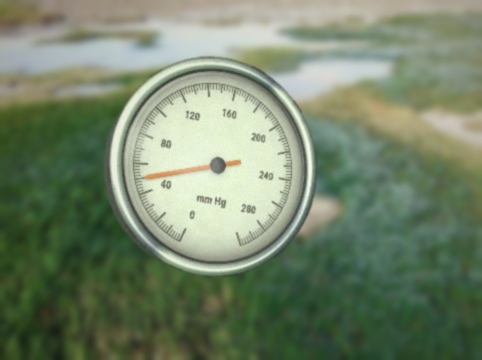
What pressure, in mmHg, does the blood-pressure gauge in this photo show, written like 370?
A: 50
